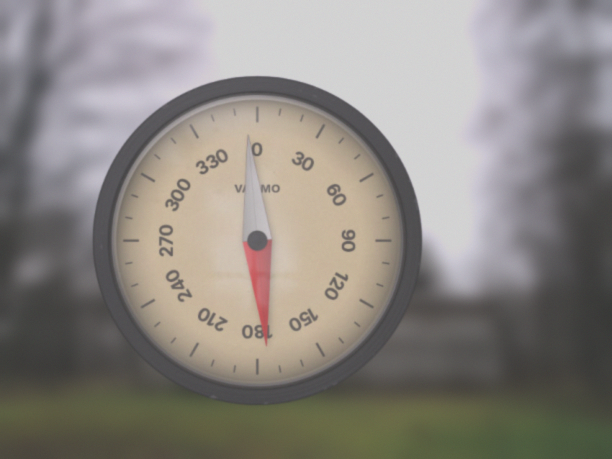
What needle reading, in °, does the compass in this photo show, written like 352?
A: 175
